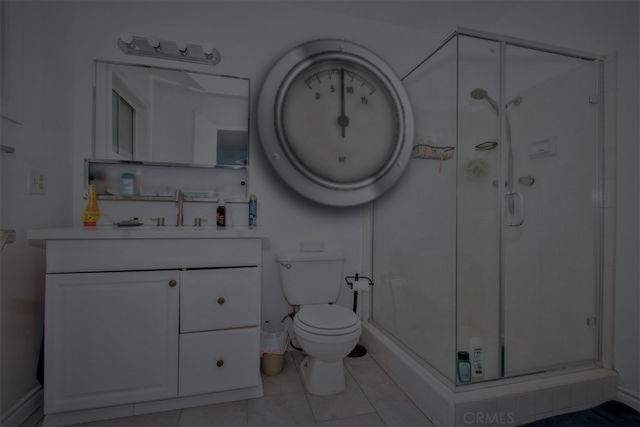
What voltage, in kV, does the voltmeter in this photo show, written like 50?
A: 7.5
